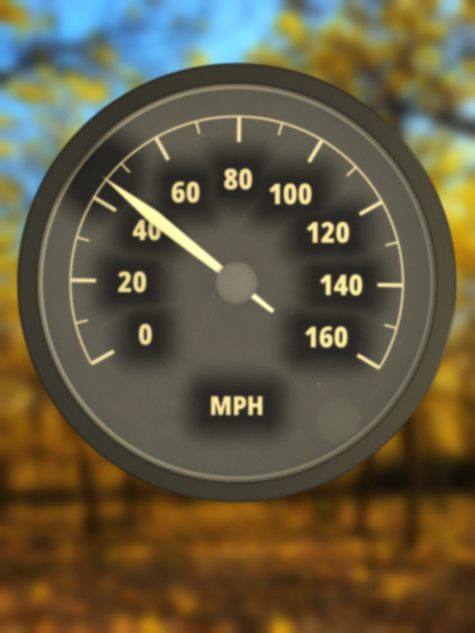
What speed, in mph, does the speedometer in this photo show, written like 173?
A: 45
